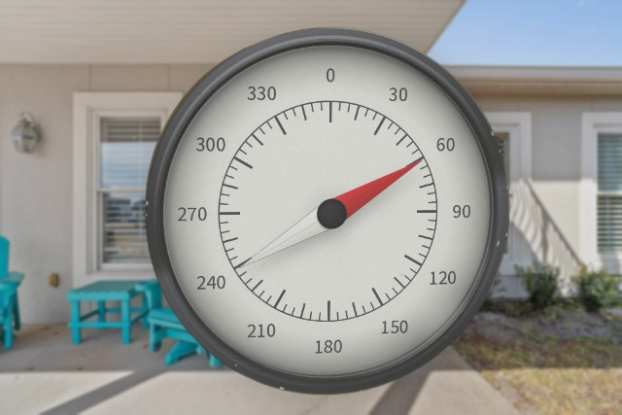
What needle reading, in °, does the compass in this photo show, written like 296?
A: 60
